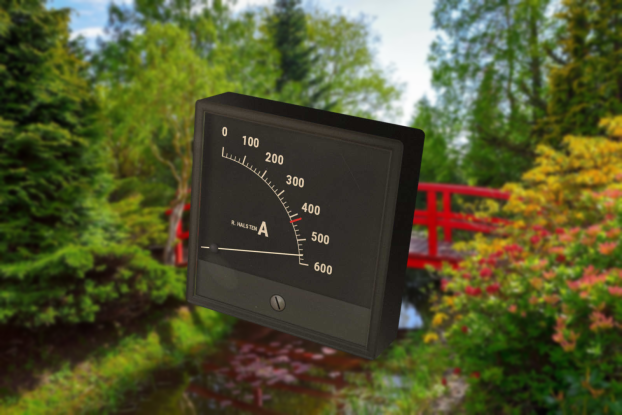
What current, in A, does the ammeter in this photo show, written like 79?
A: 560
